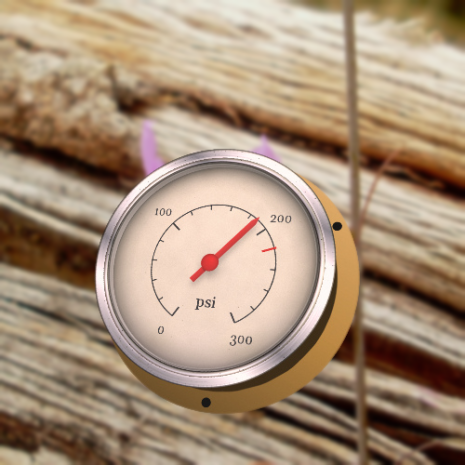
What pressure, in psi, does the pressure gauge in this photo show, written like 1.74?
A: 190
